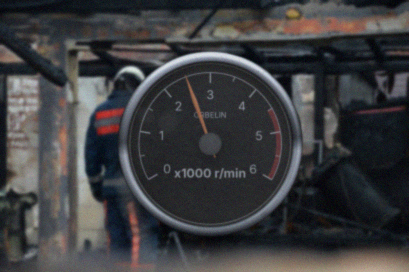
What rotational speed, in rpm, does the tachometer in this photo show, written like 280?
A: 2500
